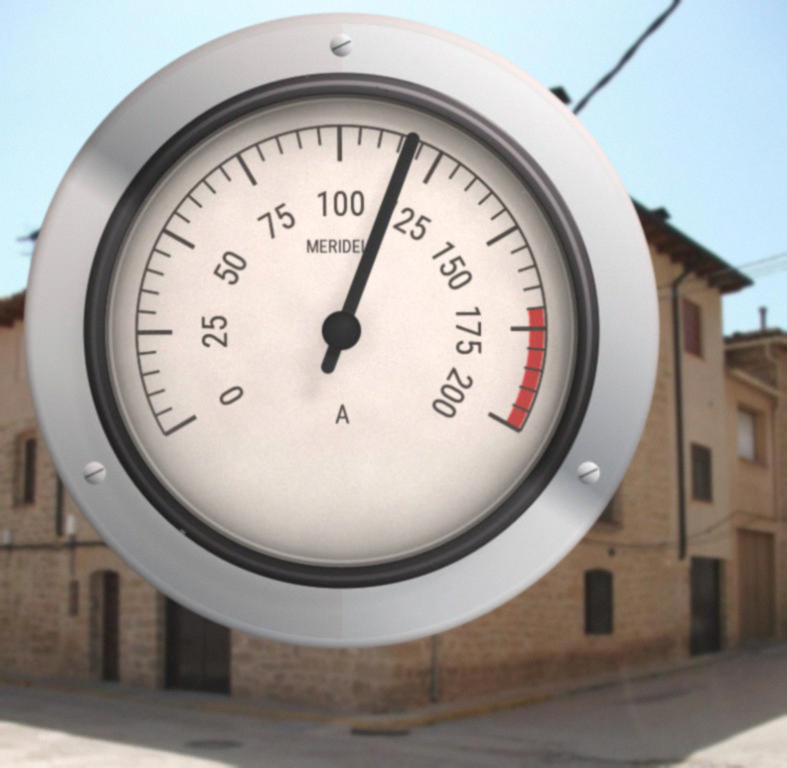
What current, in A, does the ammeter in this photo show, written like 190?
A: 117.5
